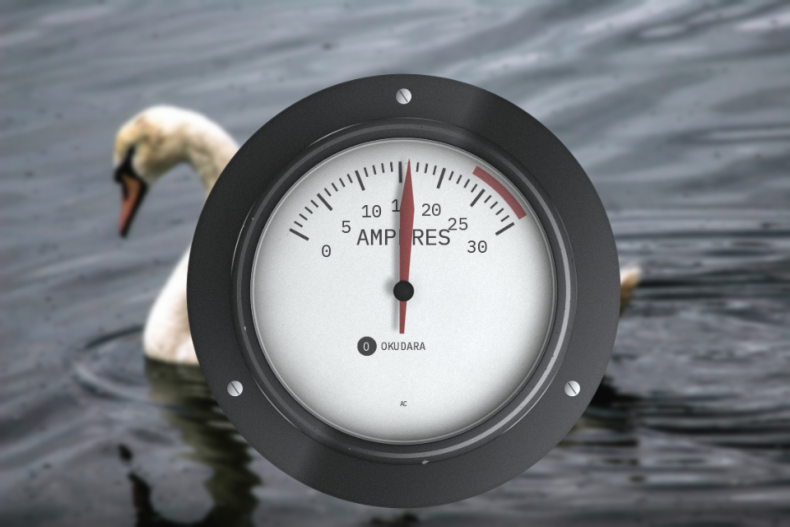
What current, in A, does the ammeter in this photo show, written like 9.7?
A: 16
